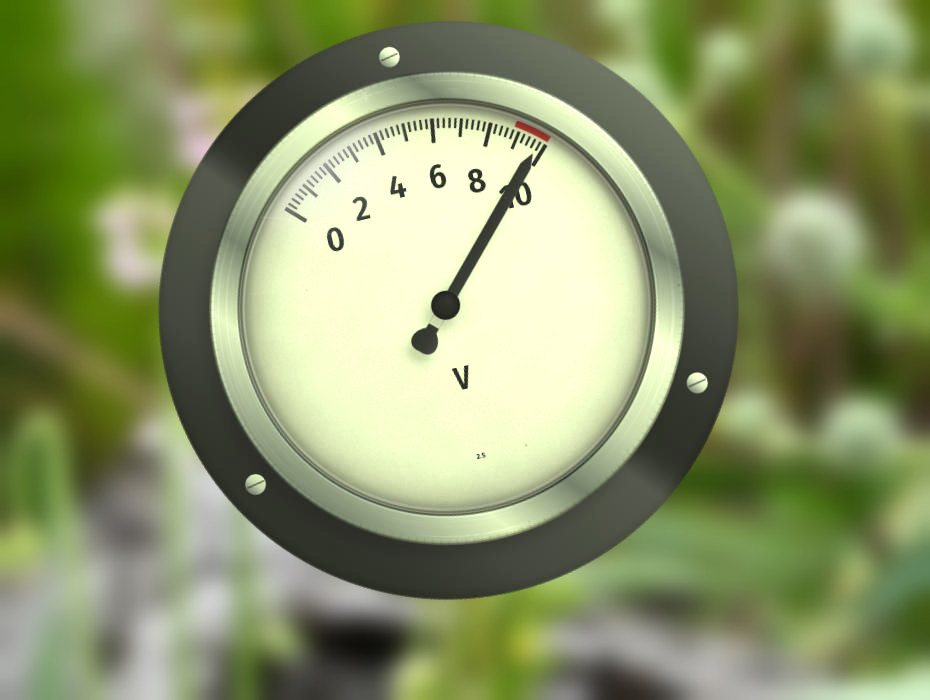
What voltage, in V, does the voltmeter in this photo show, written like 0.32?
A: 9.8
